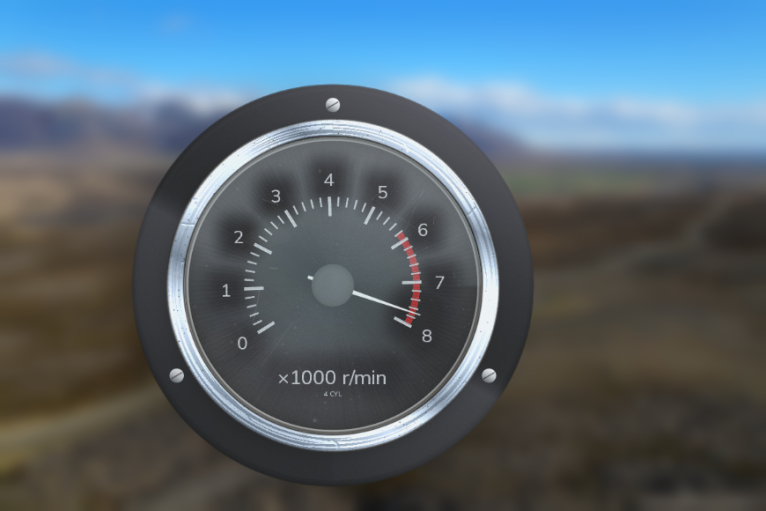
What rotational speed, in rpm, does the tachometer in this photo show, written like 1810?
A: 7700
